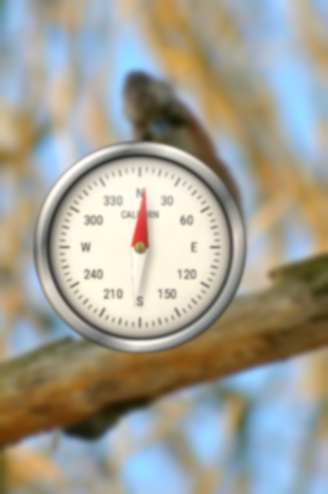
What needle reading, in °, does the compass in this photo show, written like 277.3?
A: 5
